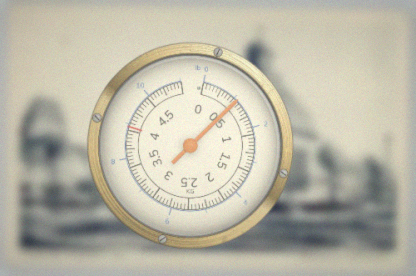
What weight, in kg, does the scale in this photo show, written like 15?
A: 0.5
